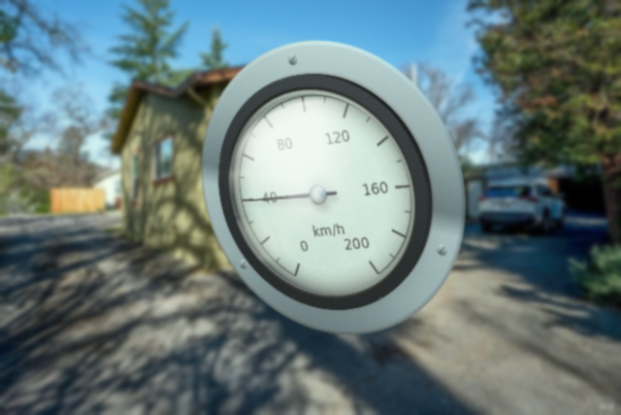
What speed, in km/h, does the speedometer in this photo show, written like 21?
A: 40
